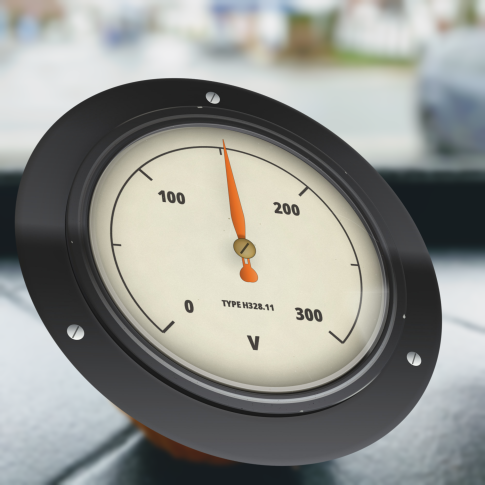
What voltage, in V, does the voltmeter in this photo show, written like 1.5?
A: 150
